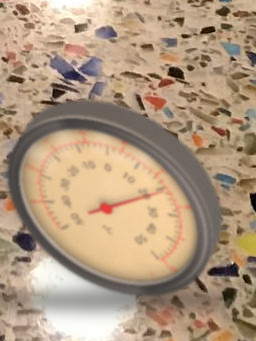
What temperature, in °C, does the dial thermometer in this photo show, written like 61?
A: 20
